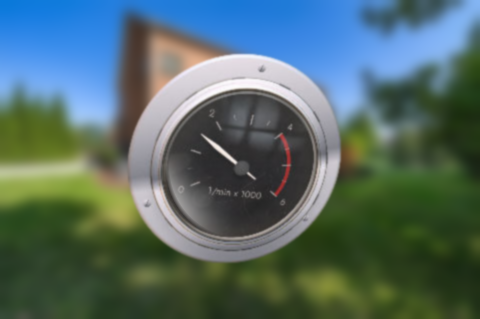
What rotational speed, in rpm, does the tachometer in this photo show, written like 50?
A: 1500
